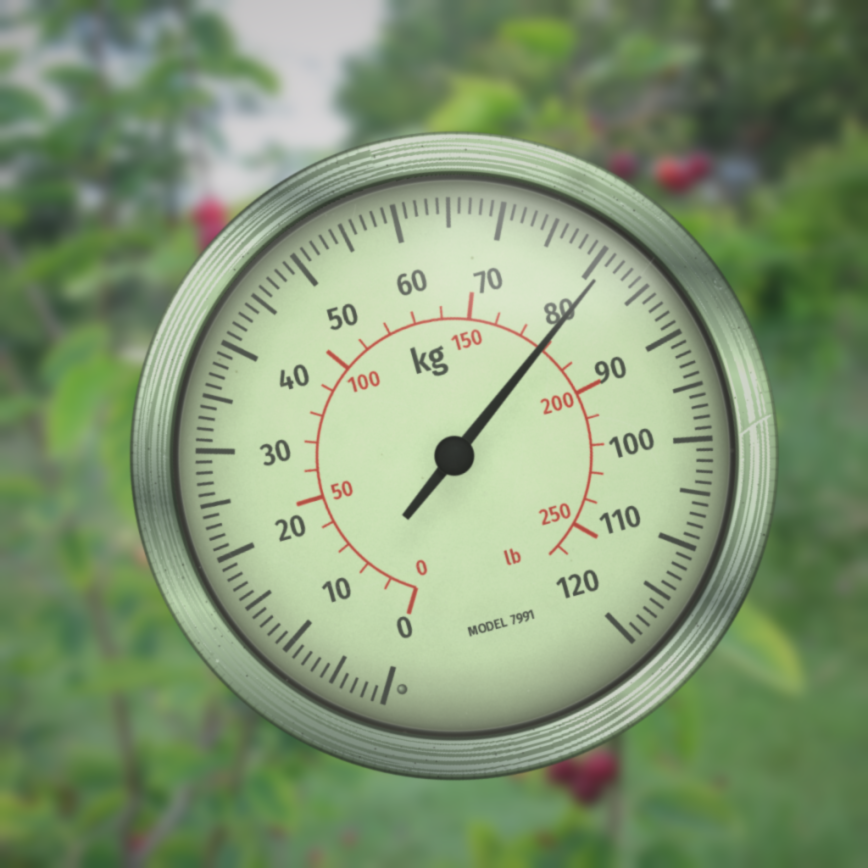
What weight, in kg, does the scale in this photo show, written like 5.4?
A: 81
